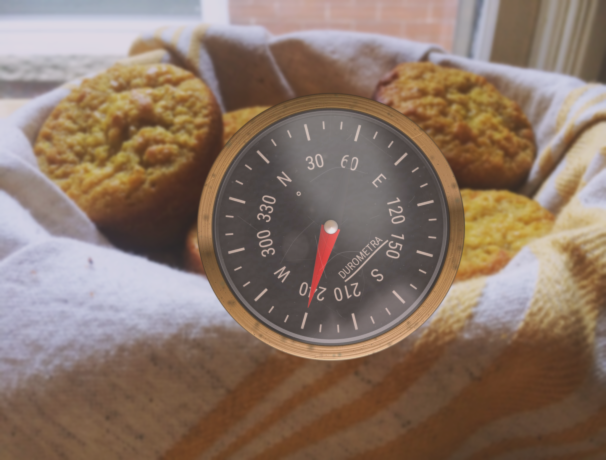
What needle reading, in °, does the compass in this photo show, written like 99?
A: 240
